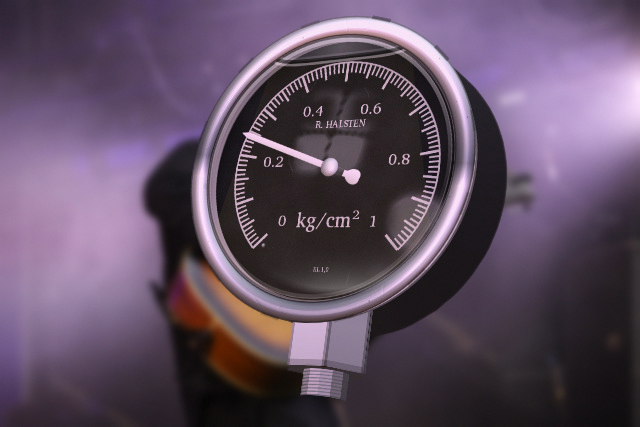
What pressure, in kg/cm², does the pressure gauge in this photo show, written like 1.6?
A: 0.24
